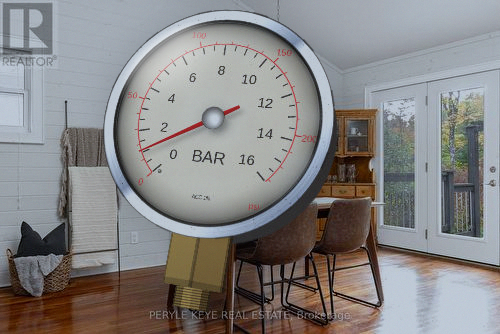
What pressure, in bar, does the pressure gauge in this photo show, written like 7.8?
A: 1
